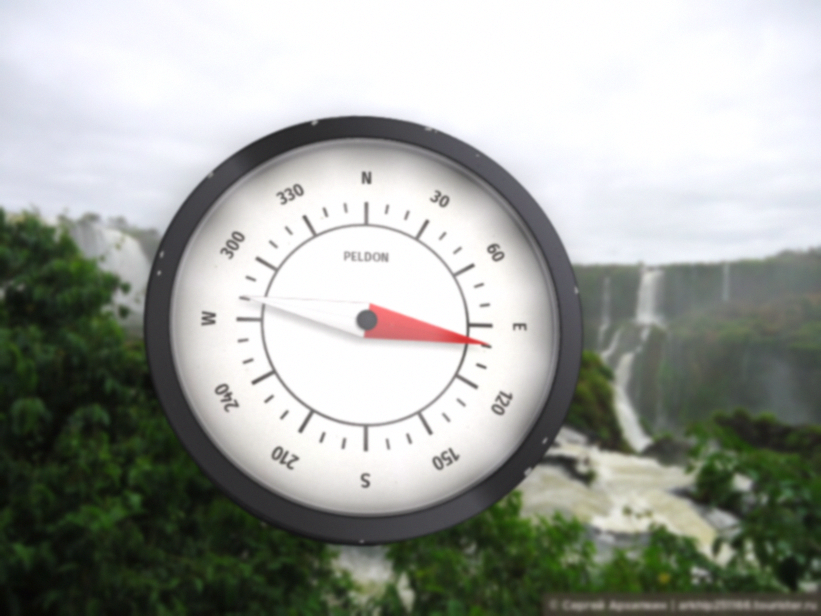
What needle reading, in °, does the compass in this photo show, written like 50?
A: 100
